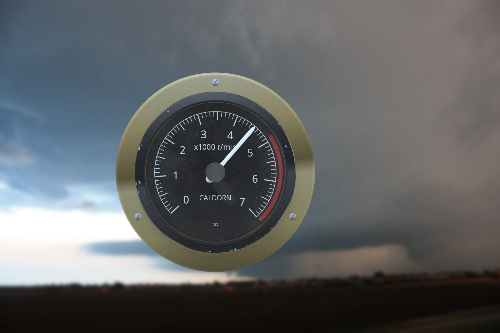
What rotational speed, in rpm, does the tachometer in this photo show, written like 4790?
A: 4500
